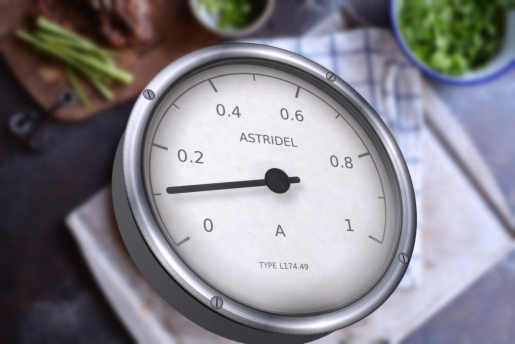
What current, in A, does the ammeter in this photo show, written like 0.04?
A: 0.1
